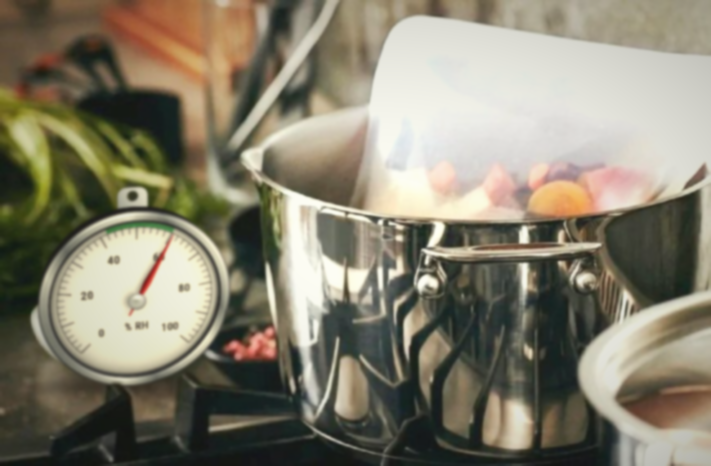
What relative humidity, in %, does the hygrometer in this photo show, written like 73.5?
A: 60
